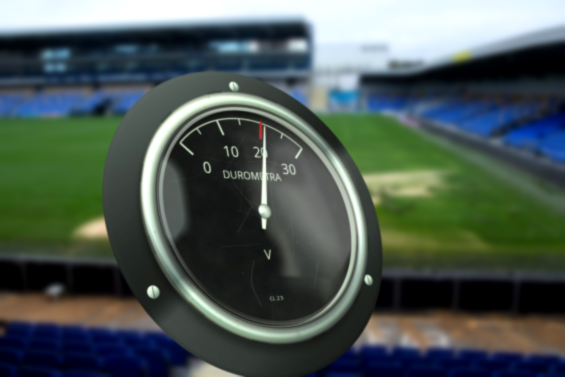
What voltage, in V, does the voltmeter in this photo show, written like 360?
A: 20
